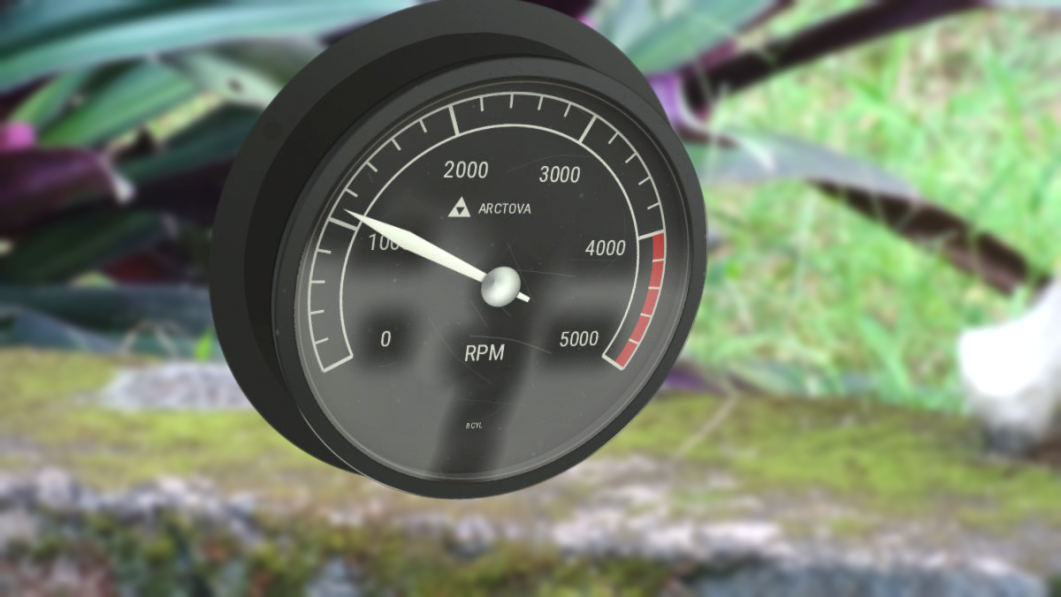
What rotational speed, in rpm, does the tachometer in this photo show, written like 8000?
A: 1100
